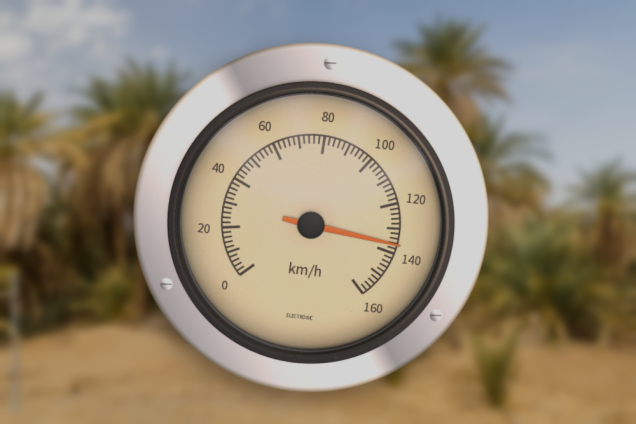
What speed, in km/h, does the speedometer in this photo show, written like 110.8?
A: 136
